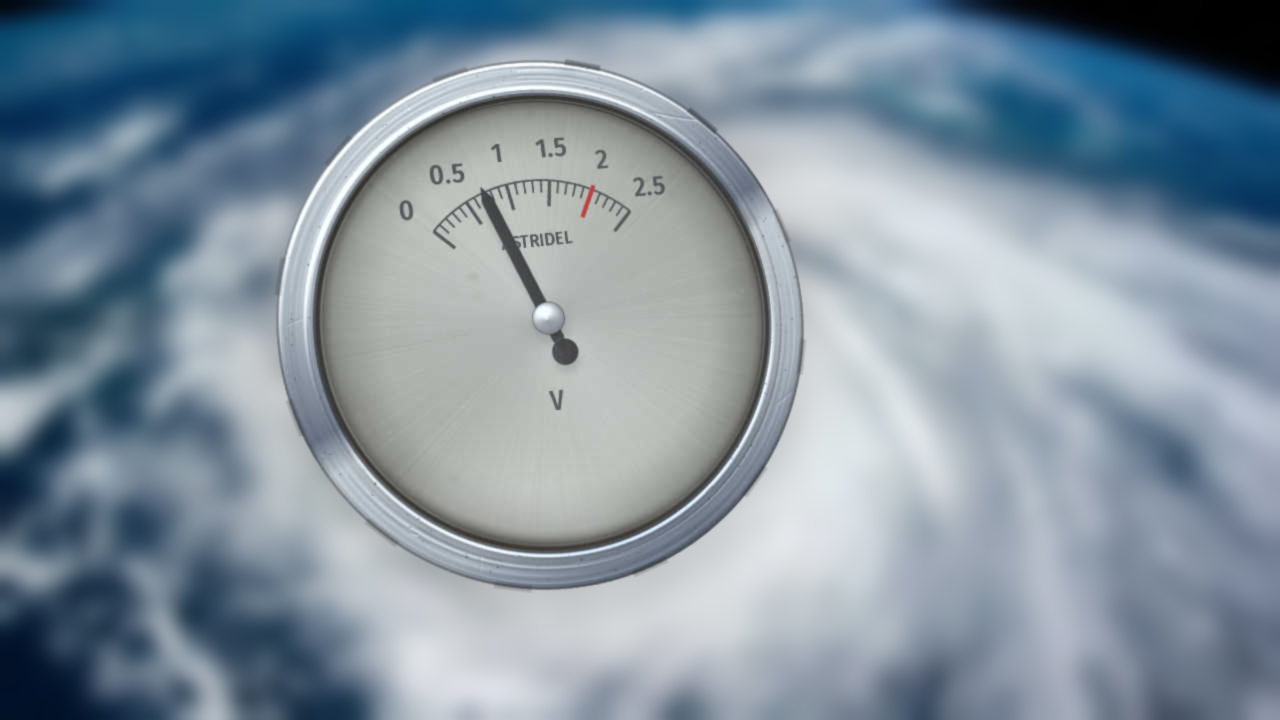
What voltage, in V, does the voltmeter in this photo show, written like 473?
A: 0.7
